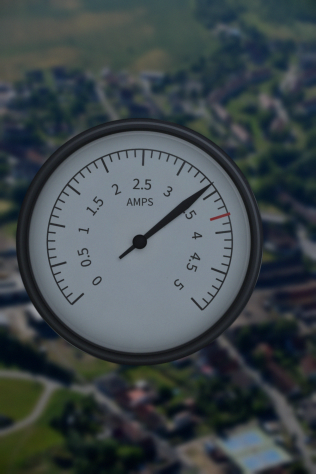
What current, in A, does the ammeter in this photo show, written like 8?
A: 3.4
